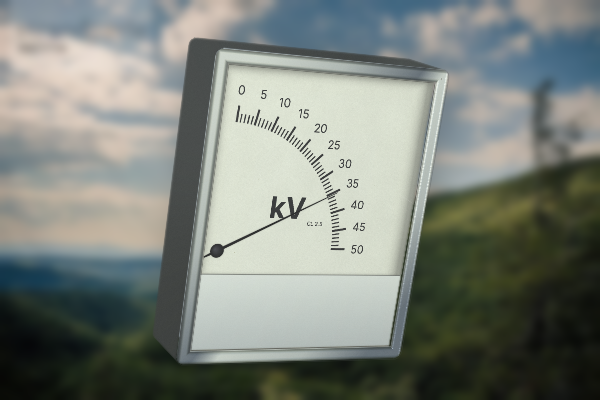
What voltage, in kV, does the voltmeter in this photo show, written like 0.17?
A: 35
